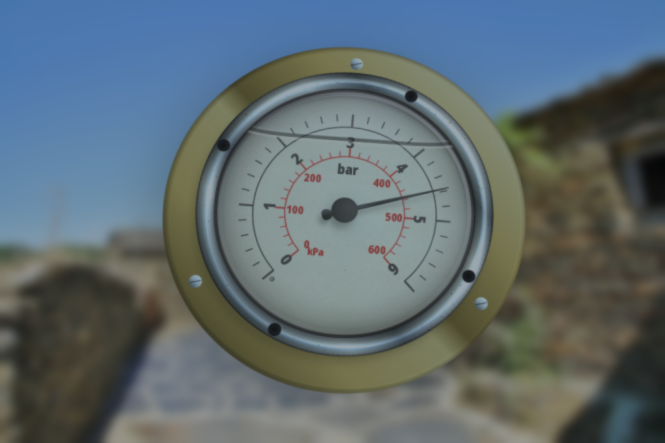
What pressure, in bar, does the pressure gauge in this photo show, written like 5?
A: 4.6
